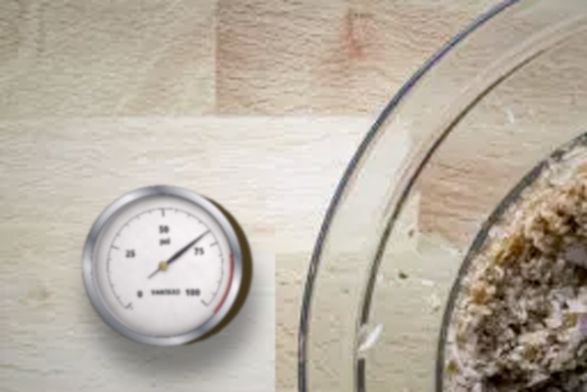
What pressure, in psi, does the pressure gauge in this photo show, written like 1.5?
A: 70
